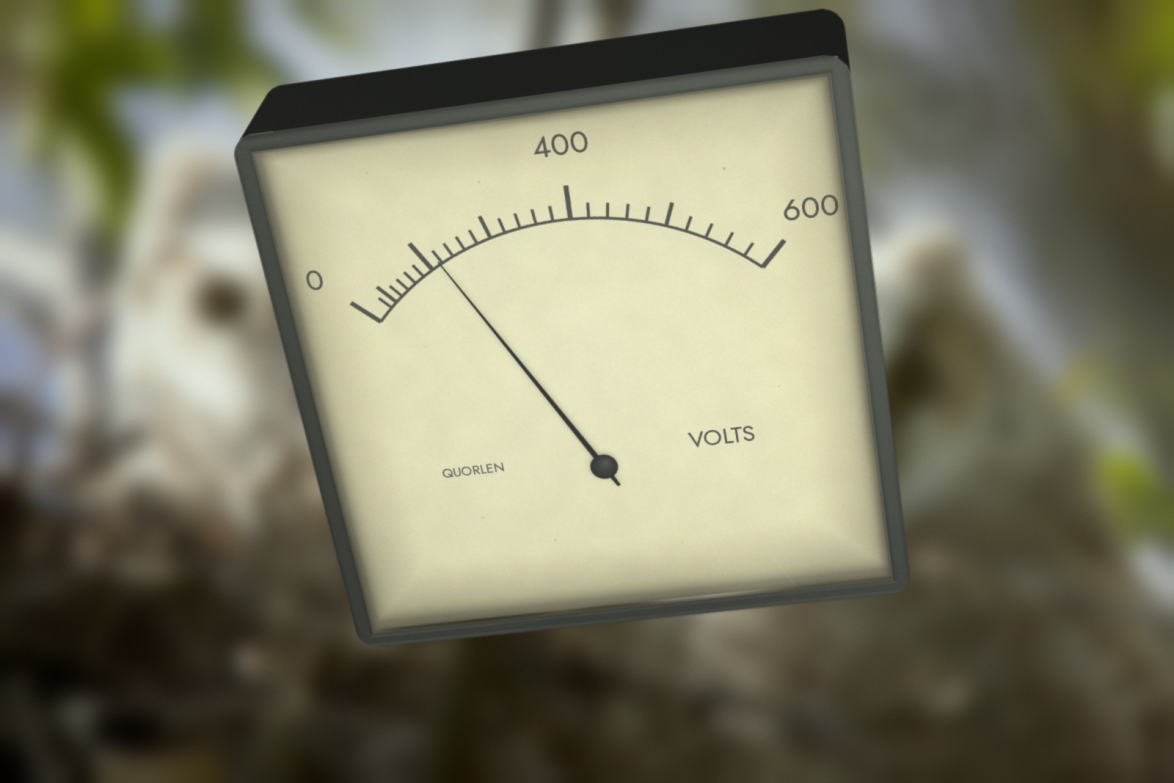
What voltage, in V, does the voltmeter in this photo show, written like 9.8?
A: 220
